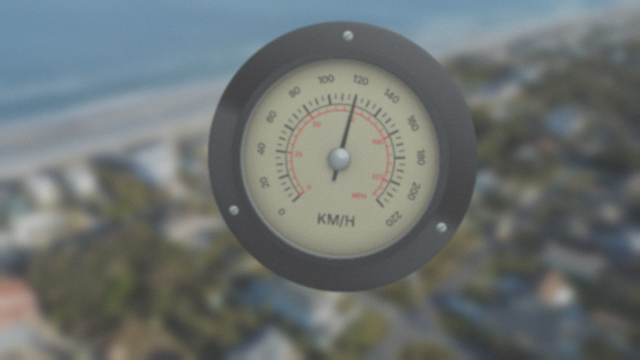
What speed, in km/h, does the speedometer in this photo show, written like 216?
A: 120
